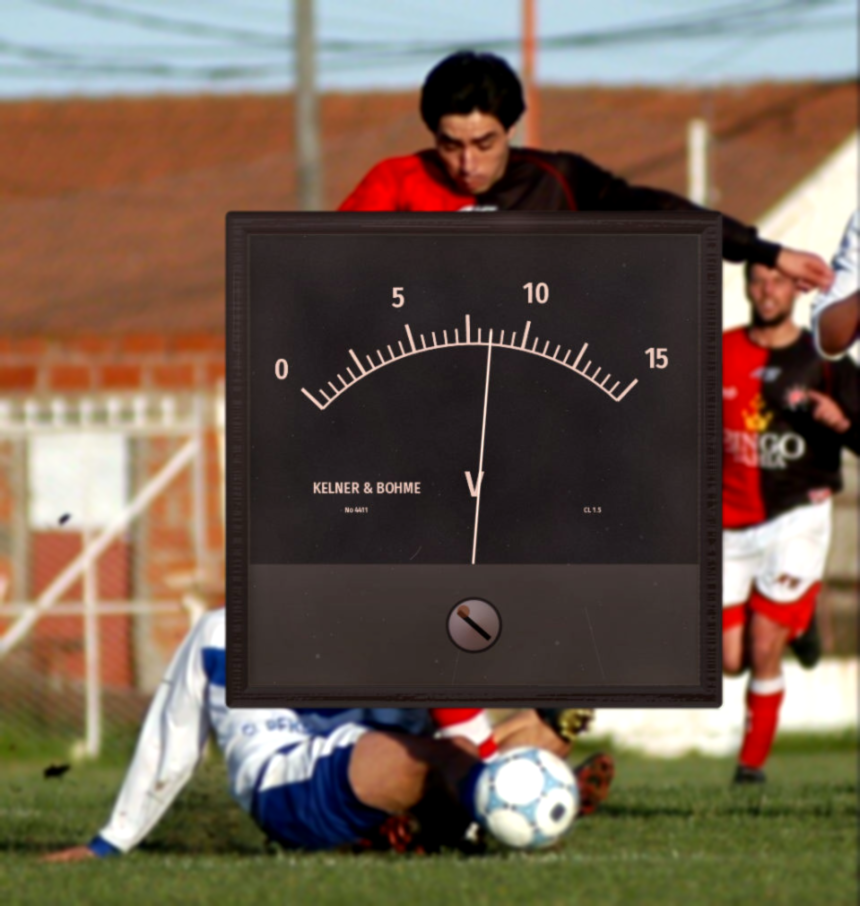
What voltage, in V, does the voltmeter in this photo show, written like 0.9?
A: 8.5
